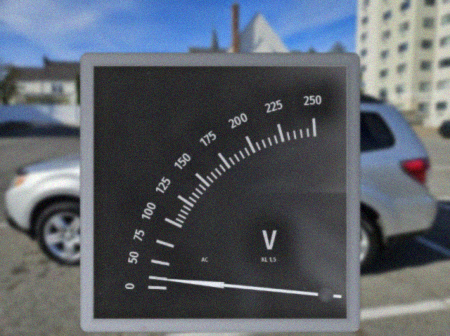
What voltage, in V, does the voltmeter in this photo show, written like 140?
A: 25
